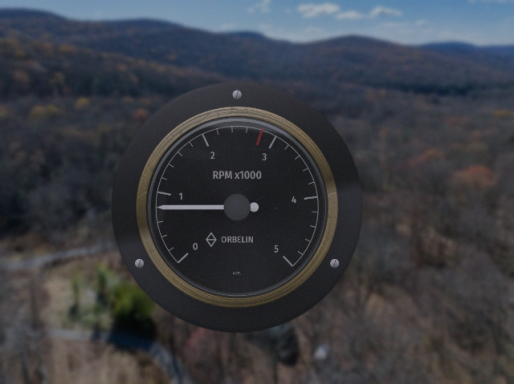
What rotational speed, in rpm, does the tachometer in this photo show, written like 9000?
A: 800
